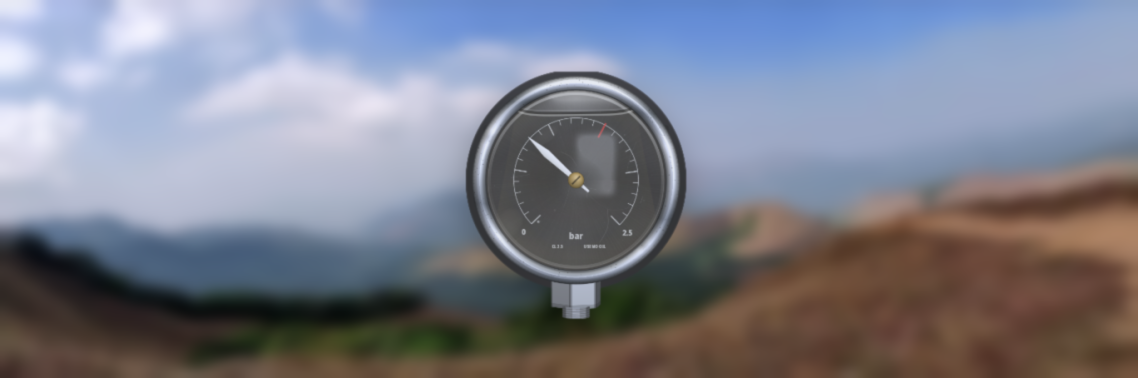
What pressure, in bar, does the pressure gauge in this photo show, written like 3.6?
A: 0.8
